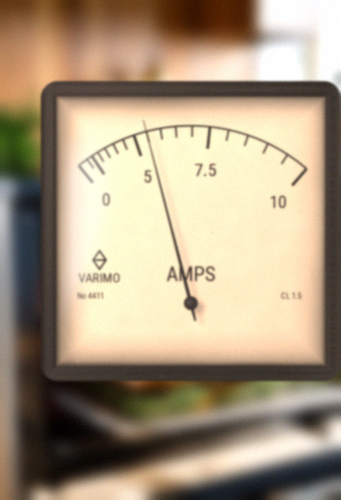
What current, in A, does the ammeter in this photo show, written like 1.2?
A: 5.5
